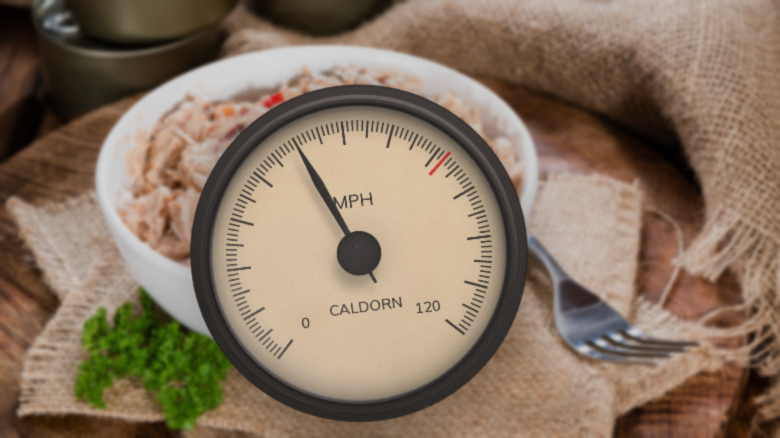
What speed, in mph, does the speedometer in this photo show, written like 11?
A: 50
